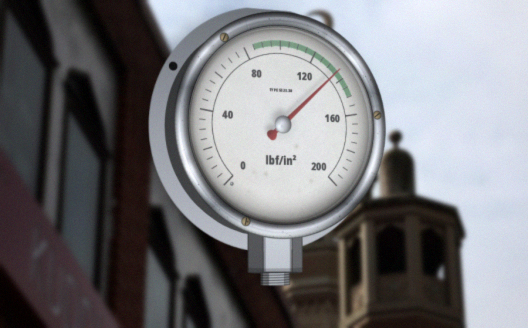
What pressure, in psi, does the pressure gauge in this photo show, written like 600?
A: 135
